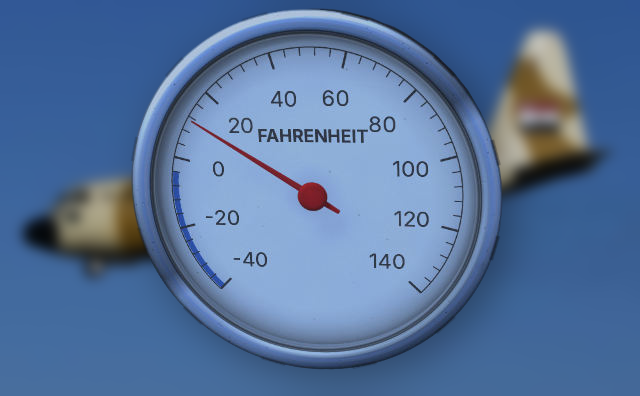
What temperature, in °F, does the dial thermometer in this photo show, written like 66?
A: 12
